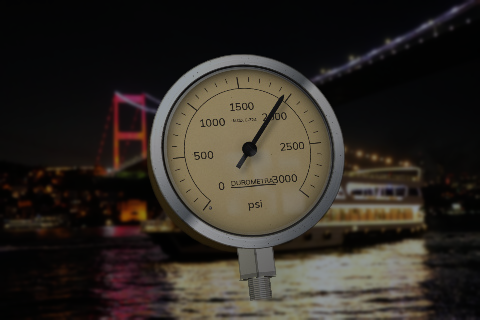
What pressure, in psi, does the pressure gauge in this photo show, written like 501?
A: 1950
